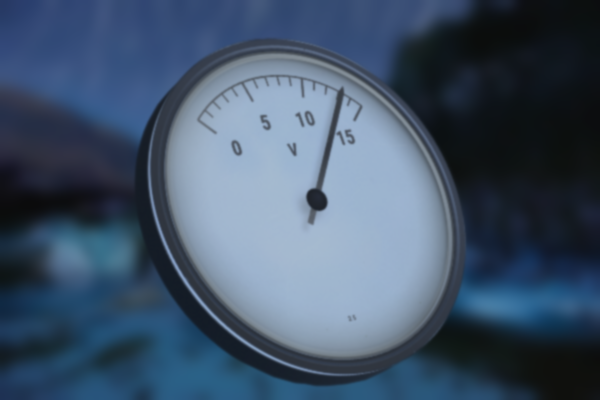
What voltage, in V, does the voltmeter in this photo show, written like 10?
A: 13
